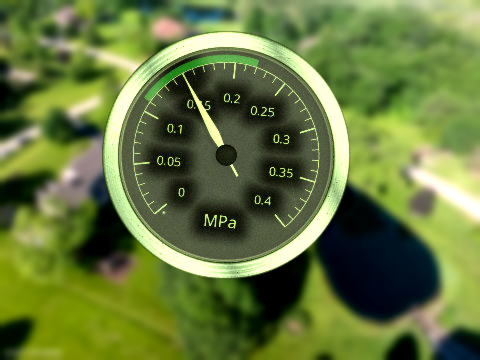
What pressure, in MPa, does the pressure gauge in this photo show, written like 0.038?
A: 0.15
